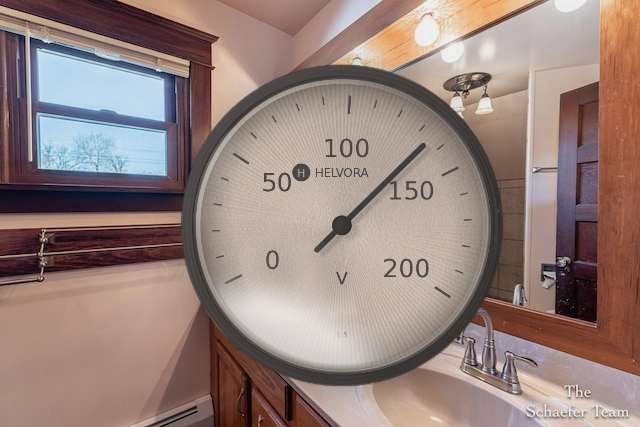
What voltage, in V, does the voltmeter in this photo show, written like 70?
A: 135
